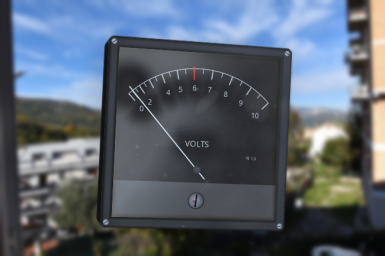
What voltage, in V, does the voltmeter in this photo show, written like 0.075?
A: 1
